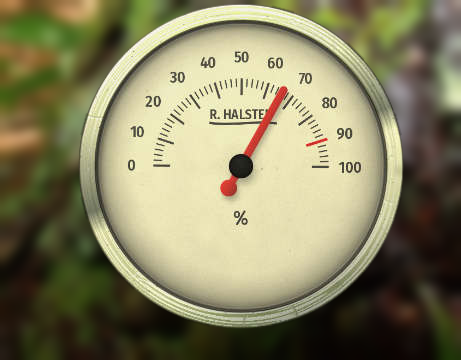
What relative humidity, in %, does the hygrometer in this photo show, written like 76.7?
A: 66
